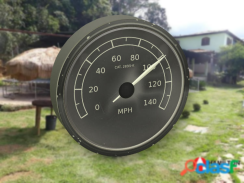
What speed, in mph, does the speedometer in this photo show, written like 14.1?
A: 100
